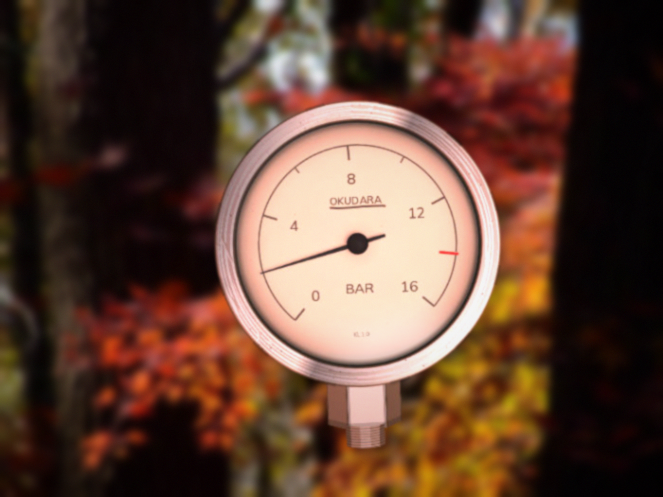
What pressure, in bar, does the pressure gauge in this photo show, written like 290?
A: 2
